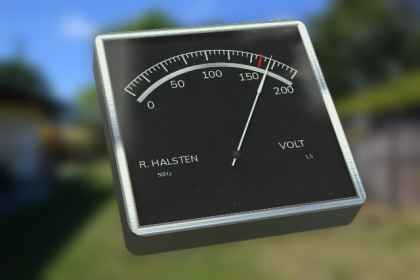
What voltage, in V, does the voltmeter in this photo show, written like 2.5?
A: 170
